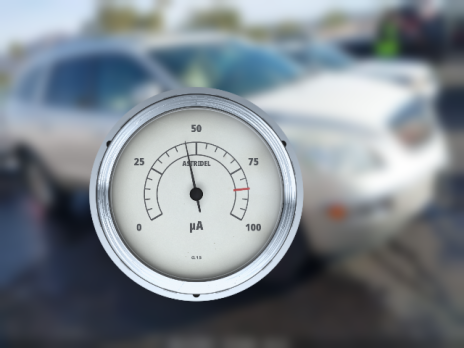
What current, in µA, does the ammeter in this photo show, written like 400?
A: 45
